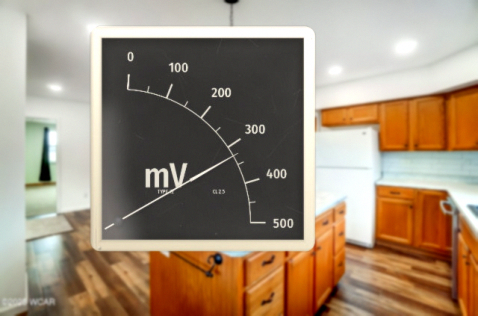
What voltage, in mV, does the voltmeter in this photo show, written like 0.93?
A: 325
